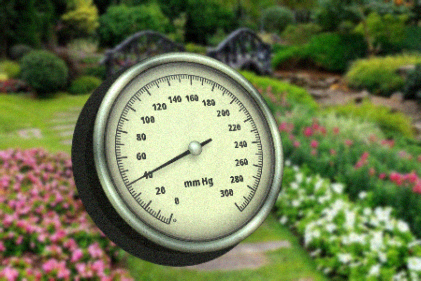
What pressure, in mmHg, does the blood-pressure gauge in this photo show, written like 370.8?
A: 40
